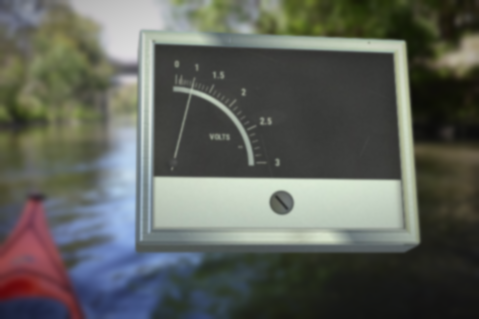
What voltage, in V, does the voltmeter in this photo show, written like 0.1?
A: 1
